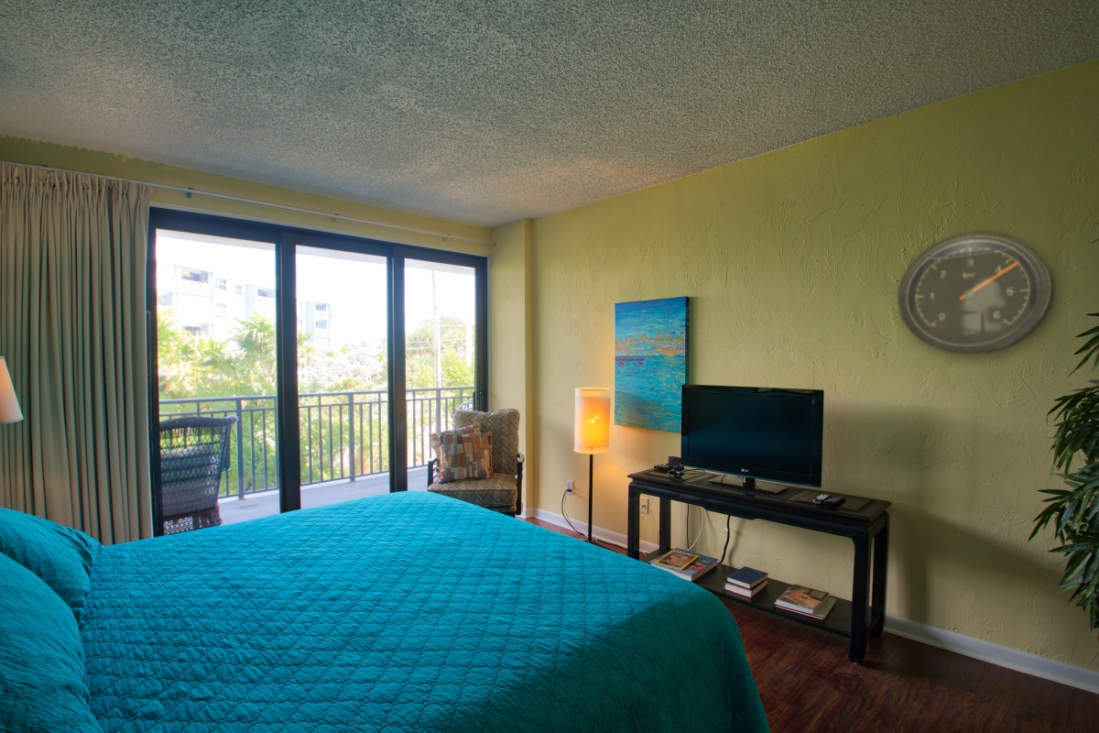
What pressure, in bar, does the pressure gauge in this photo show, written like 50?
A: 4.2
